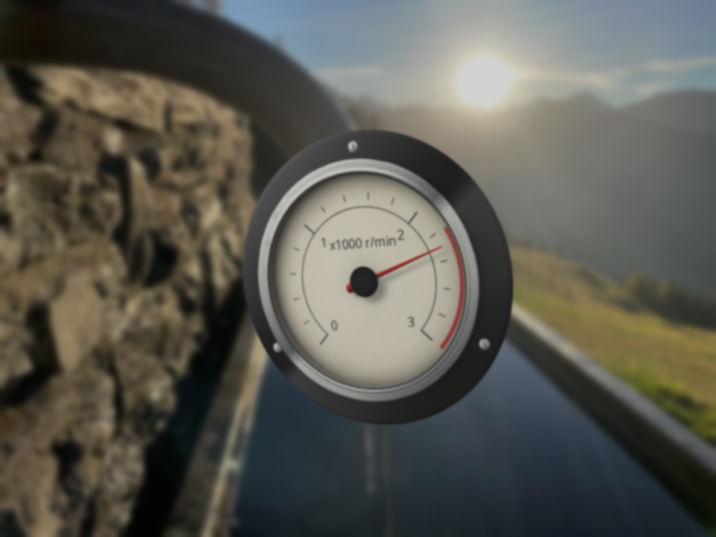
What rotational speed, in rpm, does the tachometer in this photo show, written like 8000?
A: 2300
